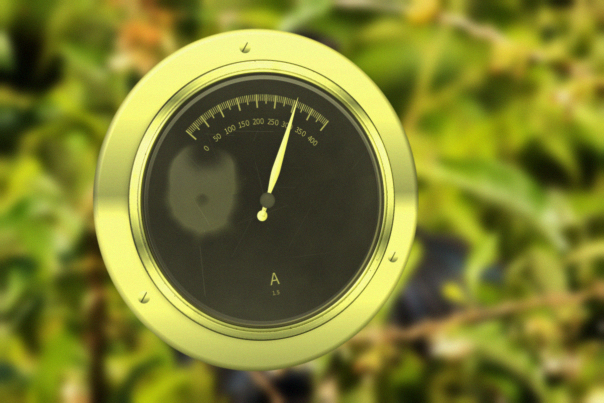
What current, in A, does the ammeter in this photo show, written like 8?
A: 300
